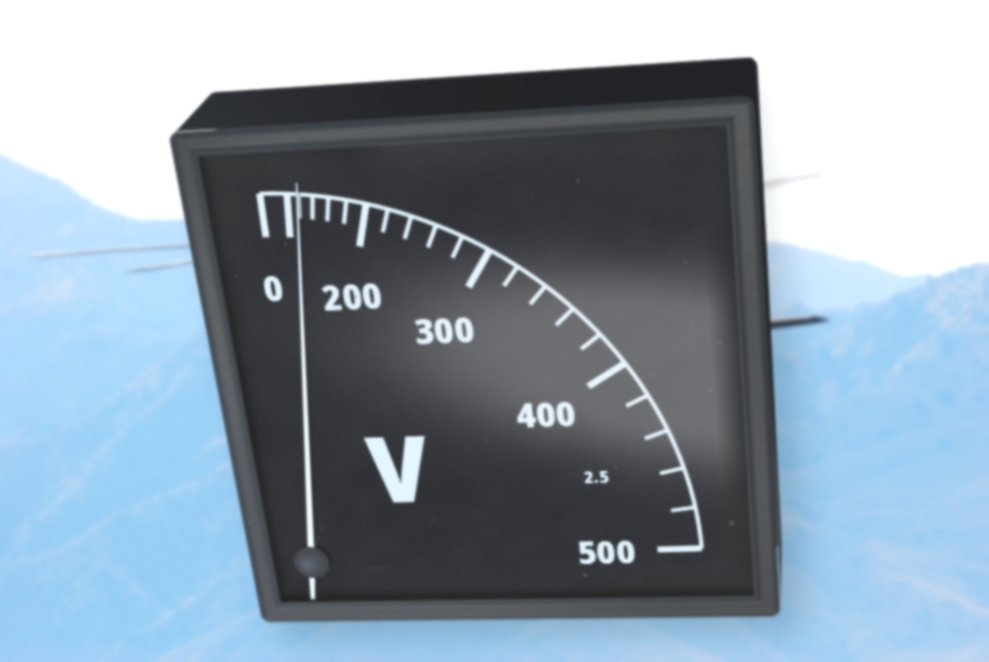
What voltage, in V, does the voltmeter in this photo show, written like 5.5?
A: 120
